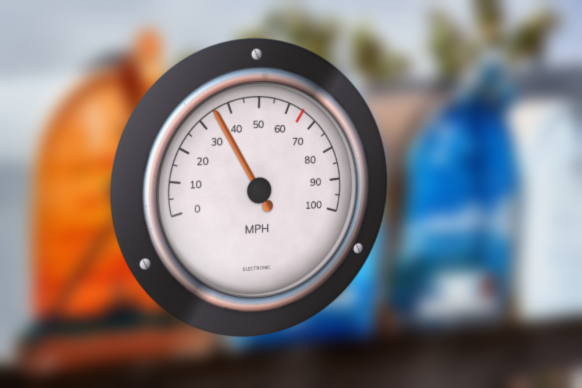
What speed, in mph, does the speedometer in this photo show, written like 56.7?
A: 35
